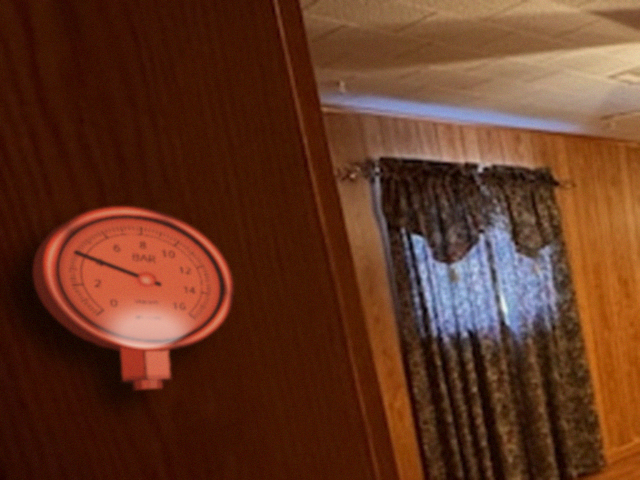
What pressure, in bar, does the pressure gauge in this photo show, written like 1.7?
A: 4
